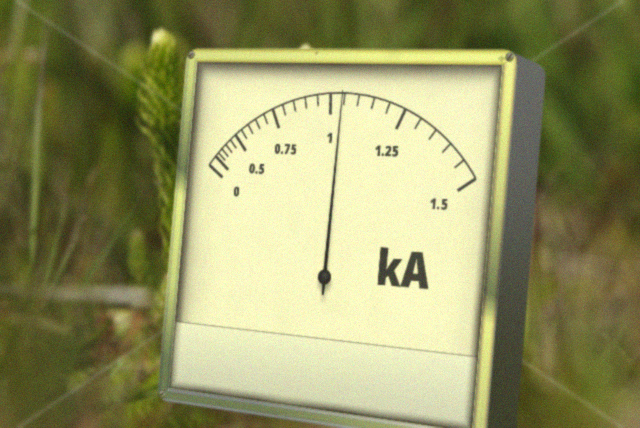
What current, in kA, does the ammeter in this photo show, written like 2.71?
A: 1.05
